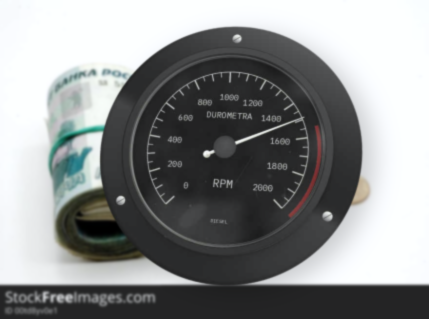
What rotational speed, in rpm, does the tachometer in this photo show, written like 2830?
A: 1500
